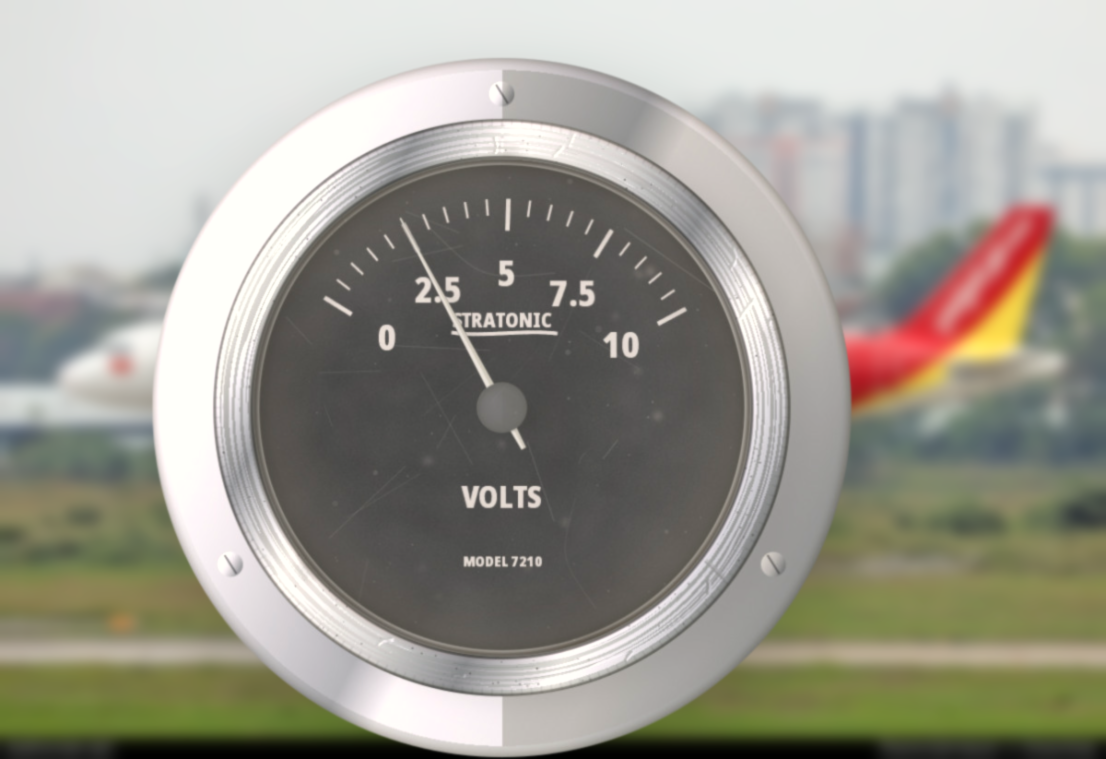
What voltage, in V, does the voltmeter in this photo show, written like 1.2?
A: 2.5
